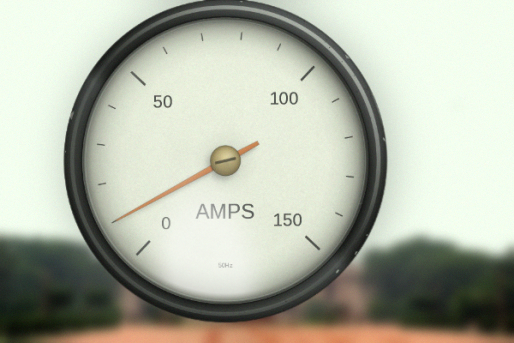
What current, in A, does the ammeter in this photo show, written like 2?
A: 10
